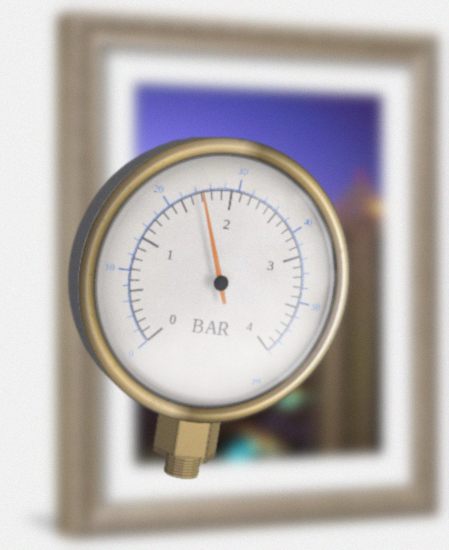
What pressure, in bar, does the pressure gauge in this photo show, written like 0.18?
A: 1.7
